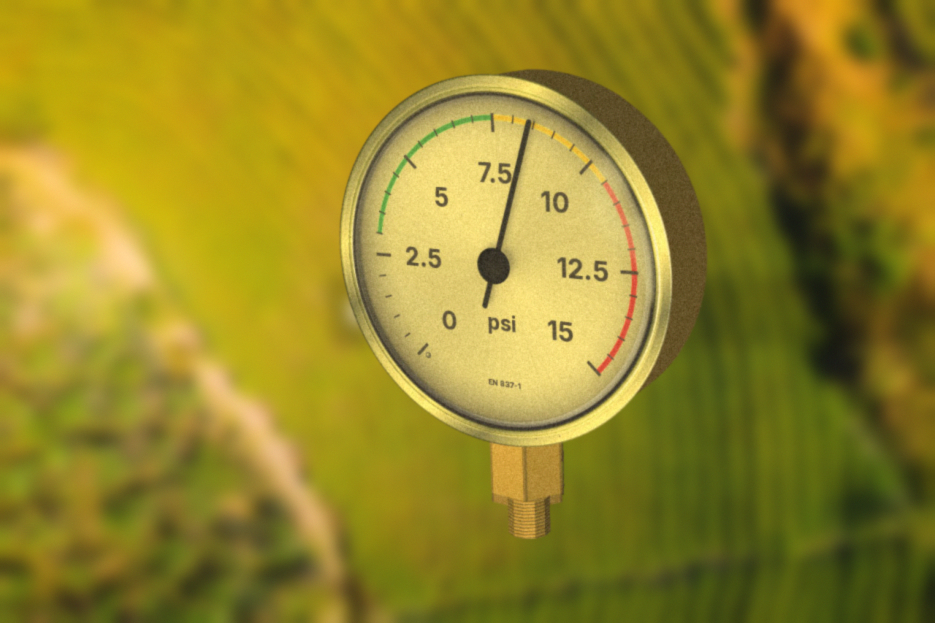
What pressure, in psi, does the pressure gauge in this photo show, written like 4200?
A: 8.5
